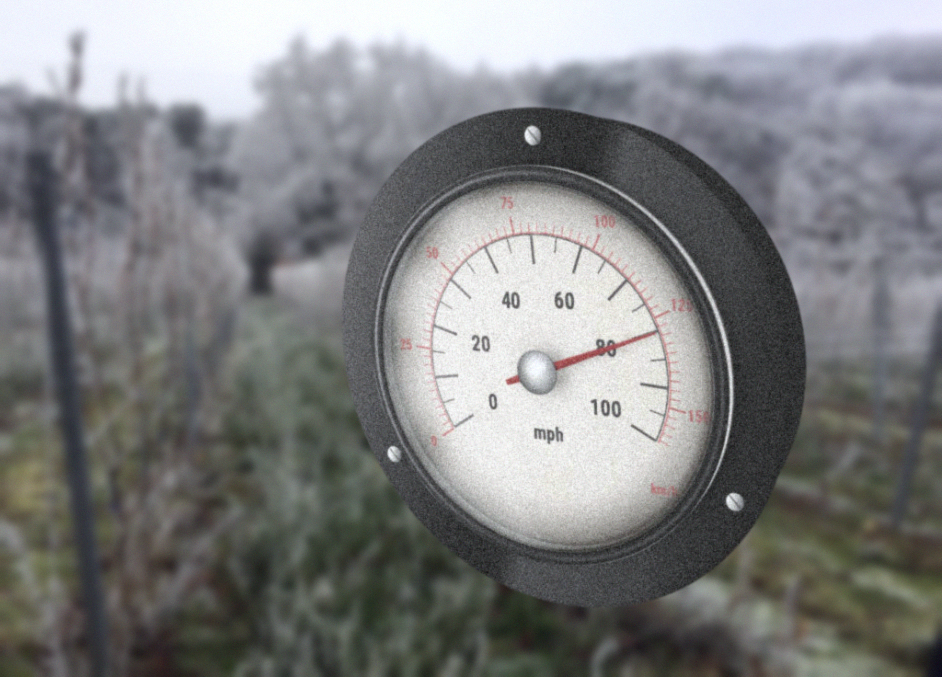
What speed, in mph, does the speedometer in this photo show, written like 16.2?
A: 80
